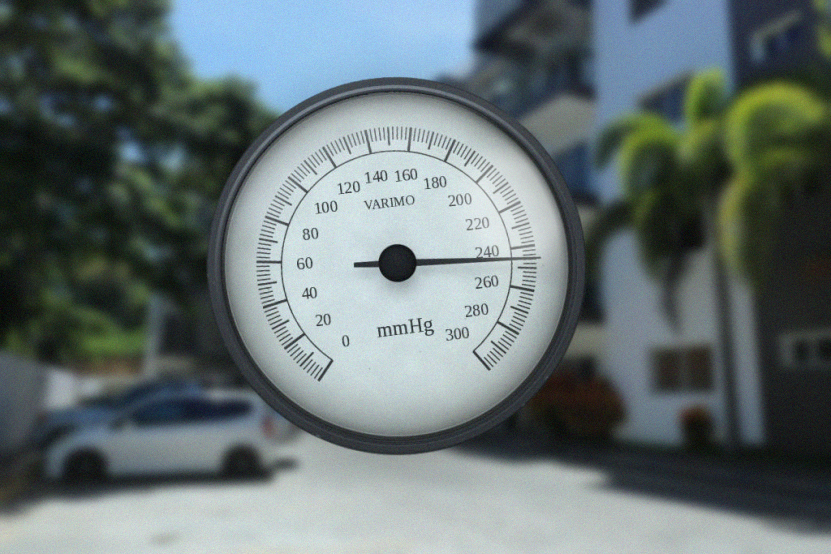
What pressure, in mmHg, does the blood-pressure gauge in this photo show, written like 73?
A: 246
